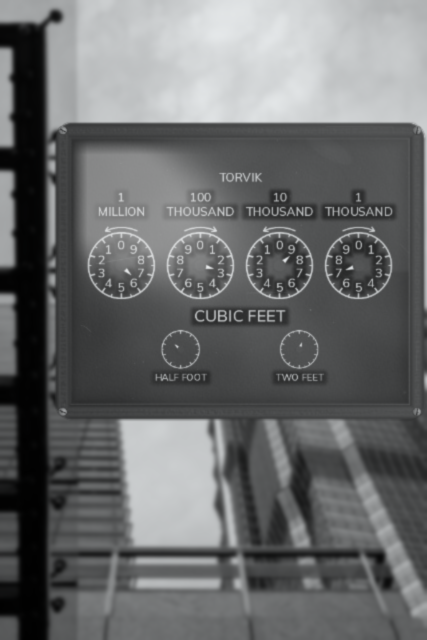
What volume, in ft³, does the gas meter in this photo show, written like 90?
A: 628700
